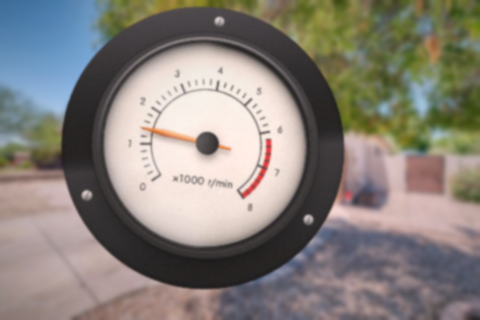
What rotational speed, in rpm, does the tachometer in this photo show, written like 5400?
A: 1400
